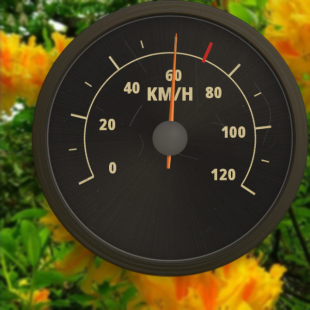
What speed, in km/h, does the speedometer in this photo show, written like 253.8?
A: 60
